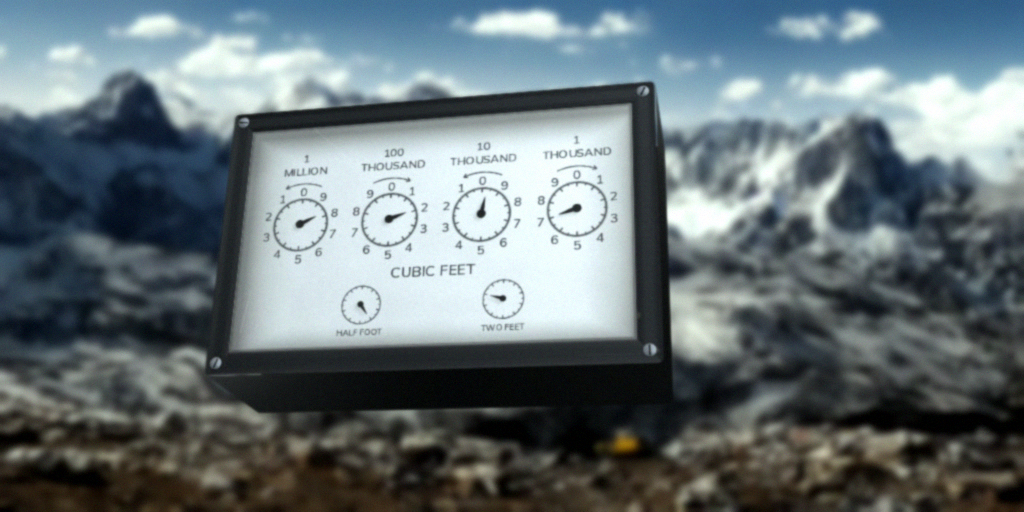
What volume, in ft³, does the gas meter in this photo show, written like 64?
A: 819700
